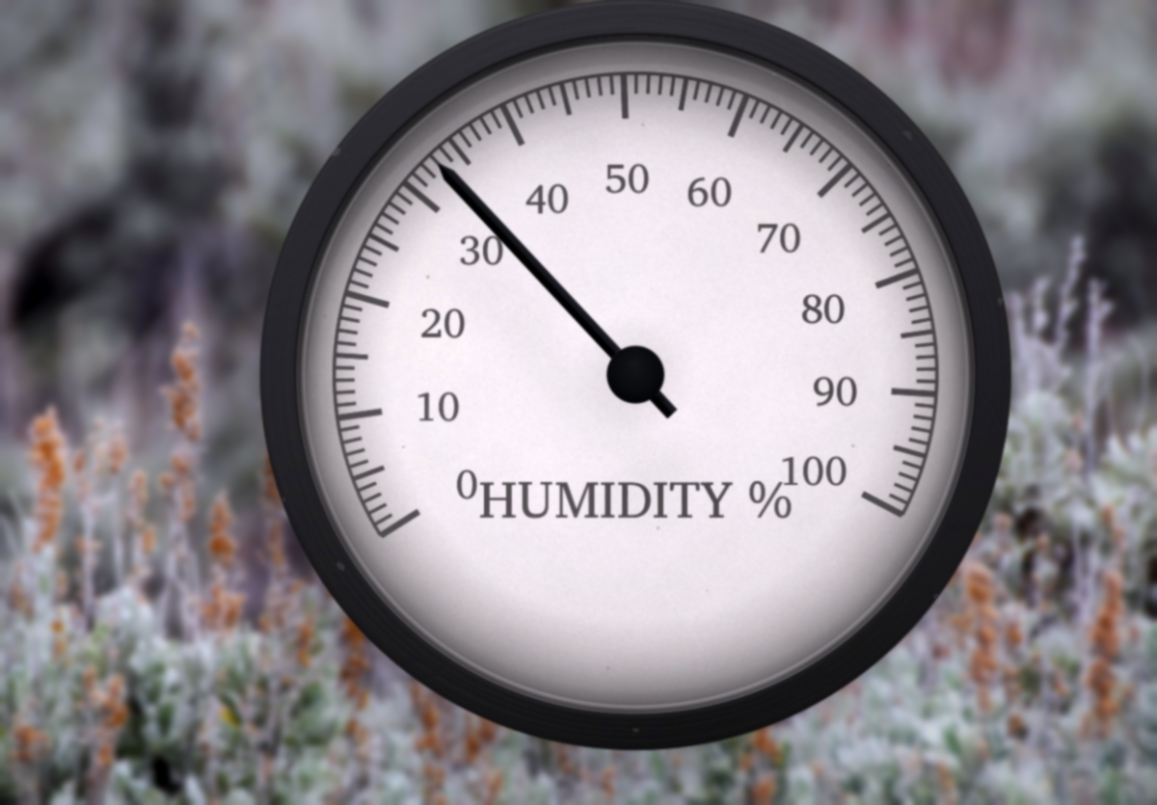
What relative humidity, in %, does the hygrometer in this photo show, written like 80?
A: 33
